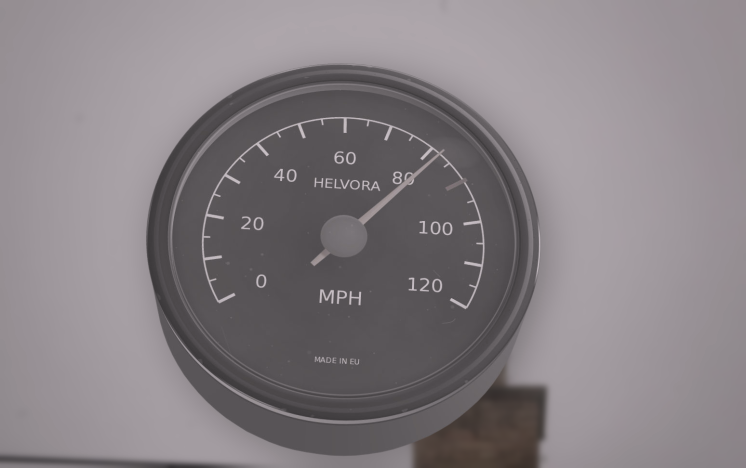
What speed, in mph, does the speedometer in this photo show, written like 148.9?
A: 82.5
